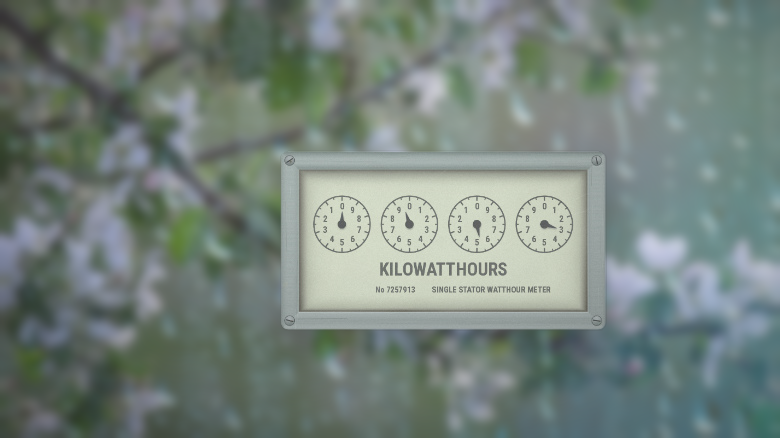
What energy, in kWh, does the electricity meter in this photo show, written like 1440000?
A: 9953
